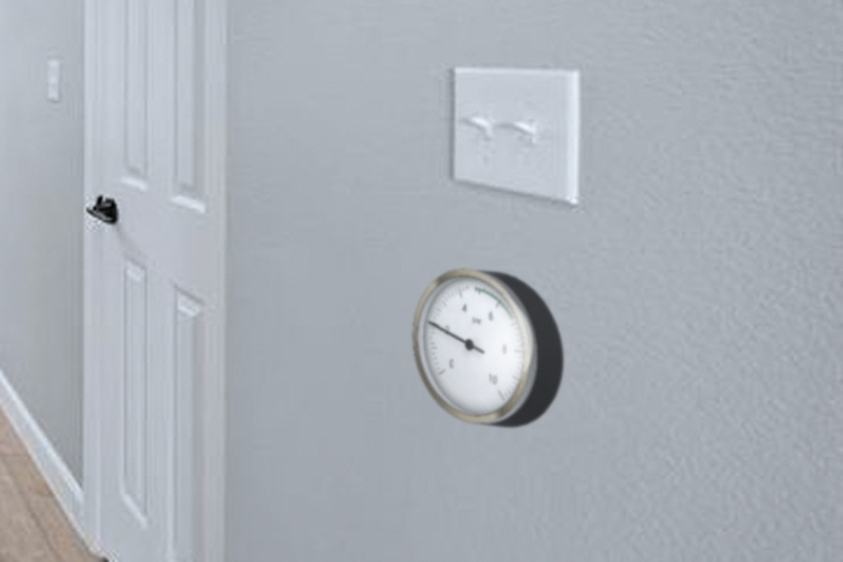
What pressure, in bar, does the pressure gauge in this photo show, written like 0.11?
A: 2
